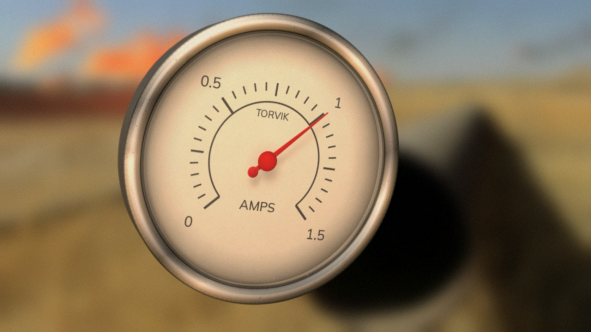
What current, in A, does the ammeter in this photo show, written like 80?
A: 1
